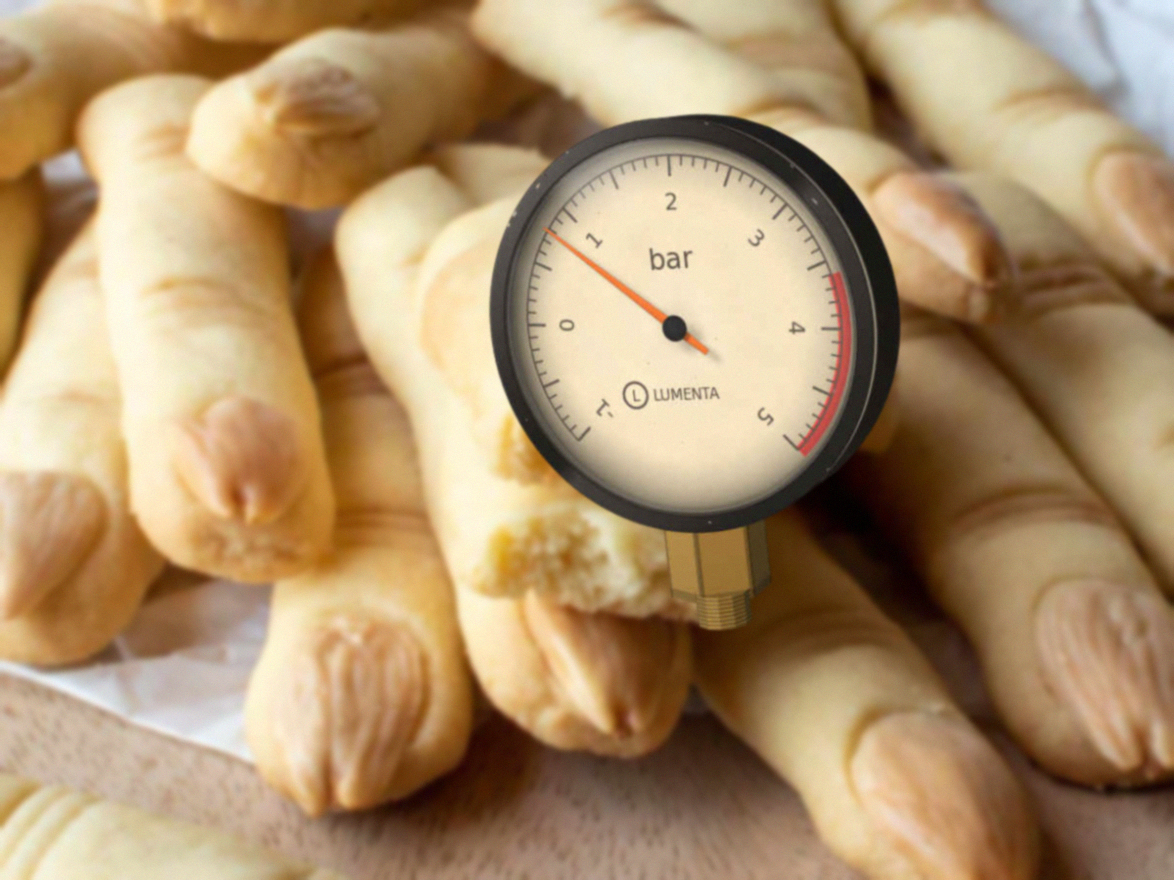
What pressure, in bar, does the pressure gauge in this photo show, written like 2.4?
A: 0.8
